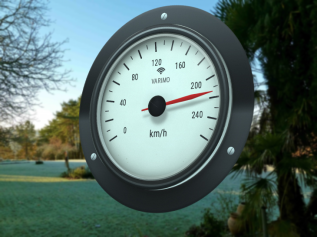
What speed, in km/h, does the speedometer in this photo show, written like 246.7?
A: 215
